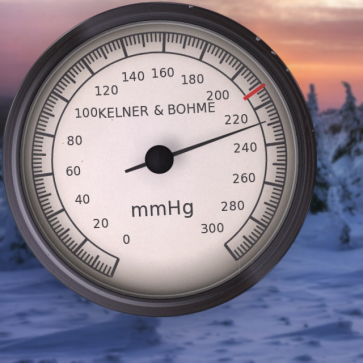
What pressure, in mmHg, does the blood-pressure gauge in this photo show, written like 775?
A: 228
